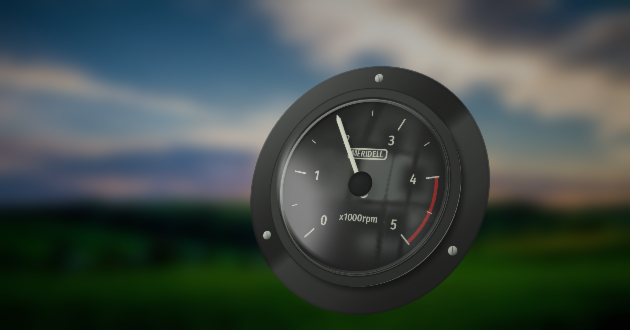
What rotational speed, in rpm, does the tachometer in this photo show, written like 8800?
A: 2000
